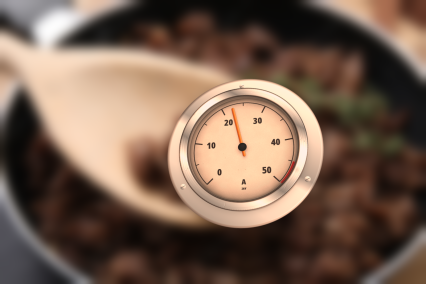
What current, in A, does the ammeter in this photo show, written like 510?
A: 22.5
